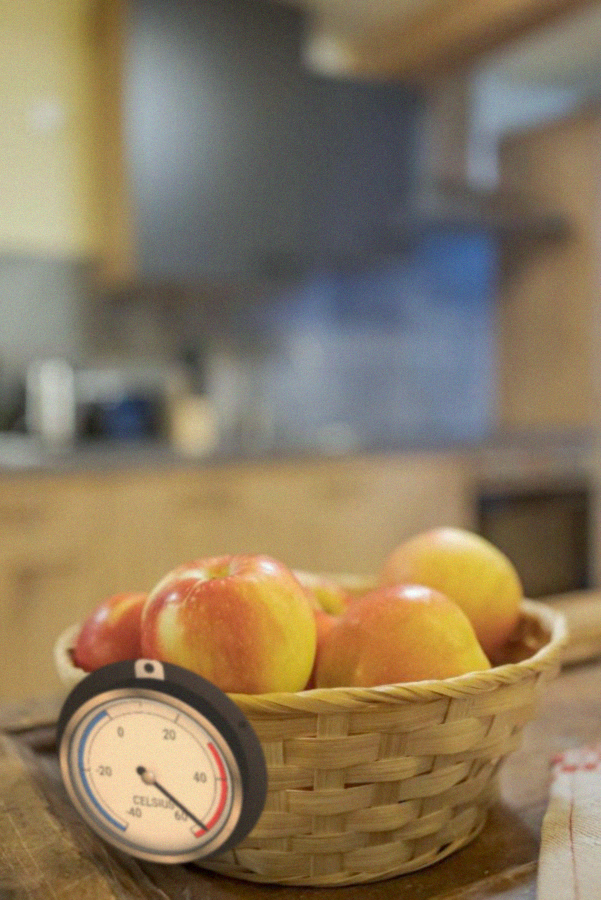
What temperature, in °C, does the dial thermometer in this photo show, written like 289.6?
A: 55
